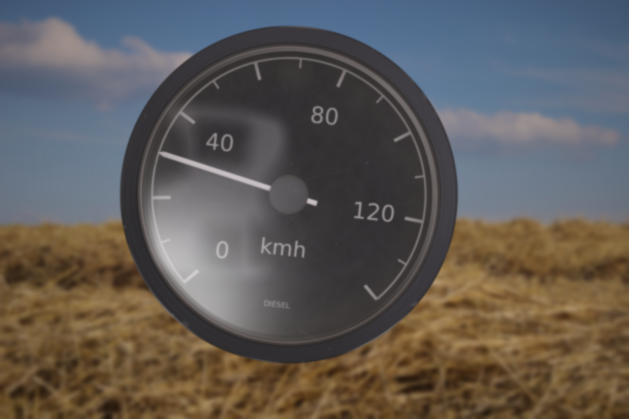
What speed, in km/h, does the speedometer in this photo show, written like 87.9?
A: 30
